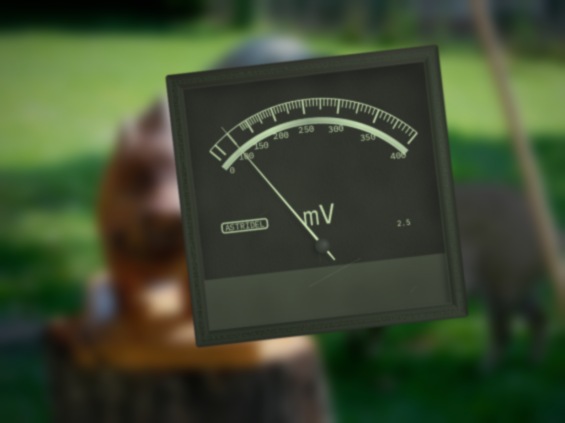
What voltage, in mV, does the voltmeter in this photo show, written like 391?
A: 100
